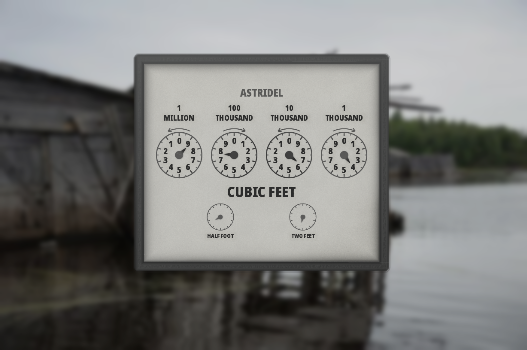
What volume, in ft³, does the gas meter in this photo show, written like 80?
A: 876400
